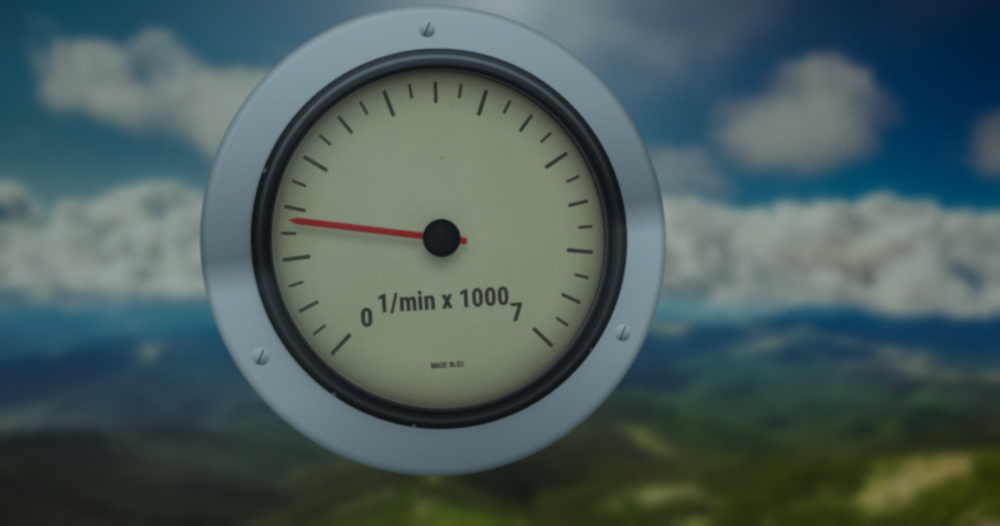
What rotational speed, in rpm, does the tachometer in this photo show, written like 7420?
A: 1375
